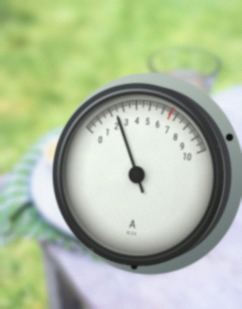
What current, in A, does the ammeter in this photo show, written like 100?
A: 2.5
